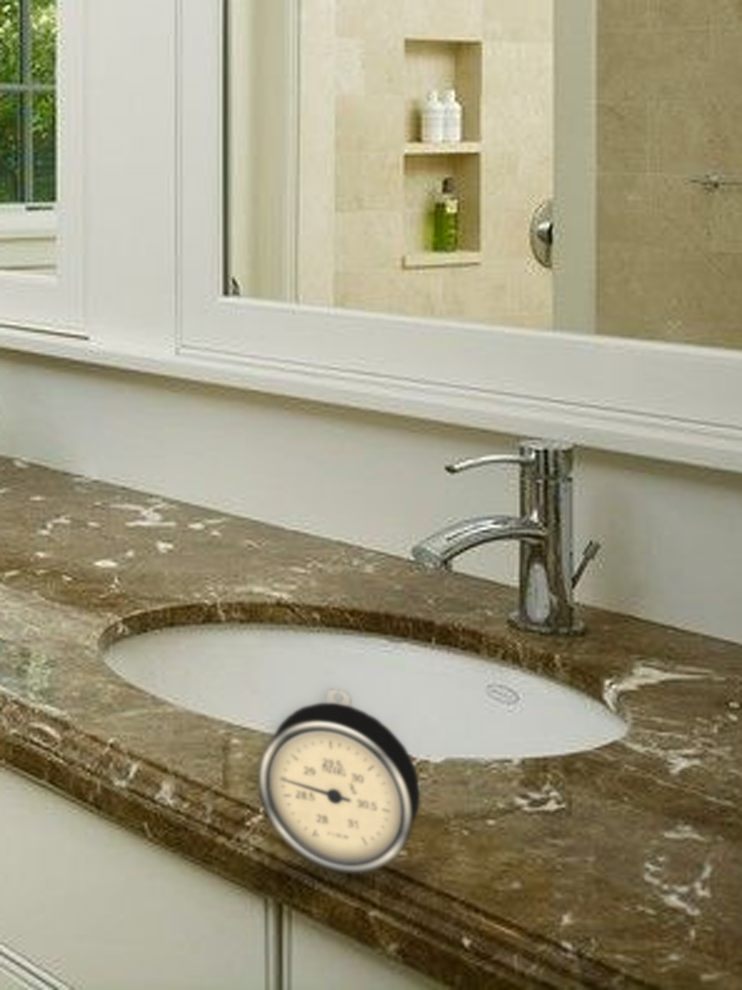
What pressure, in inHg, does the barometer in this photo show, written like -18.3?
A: 28.7
